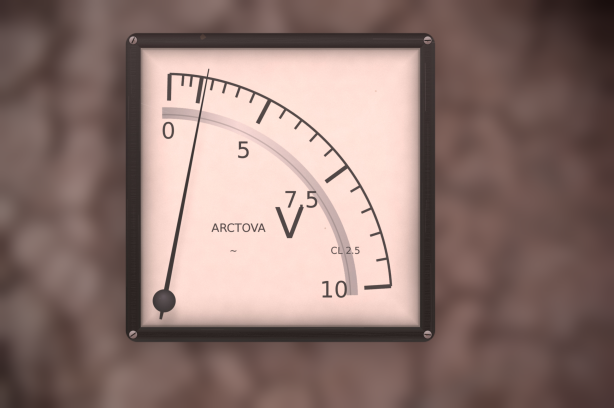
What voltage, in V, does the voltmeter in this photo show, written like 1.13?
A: 2.75
